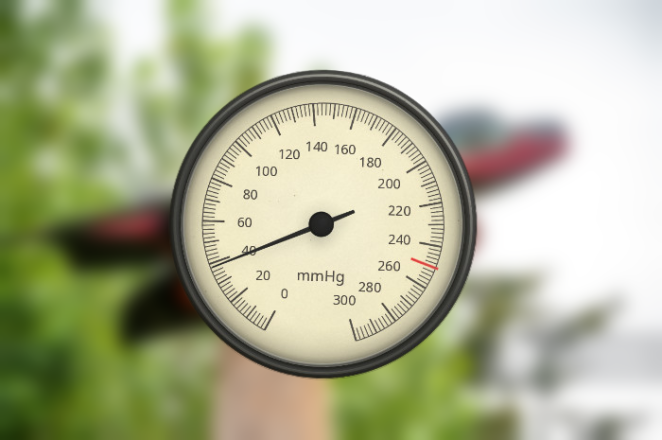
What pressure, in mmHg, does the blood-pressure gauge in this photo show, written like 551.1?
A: 38
